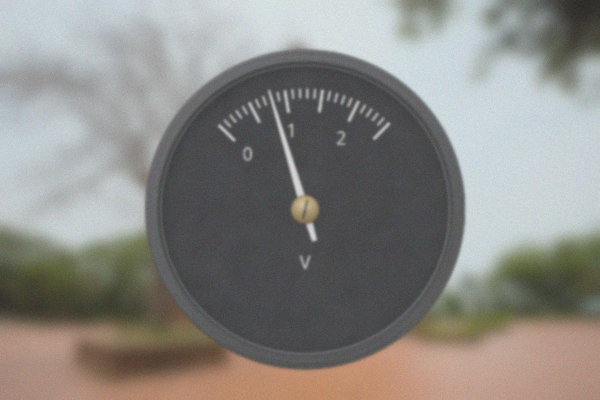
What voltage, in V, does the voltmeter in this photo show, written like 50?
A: 0.8
